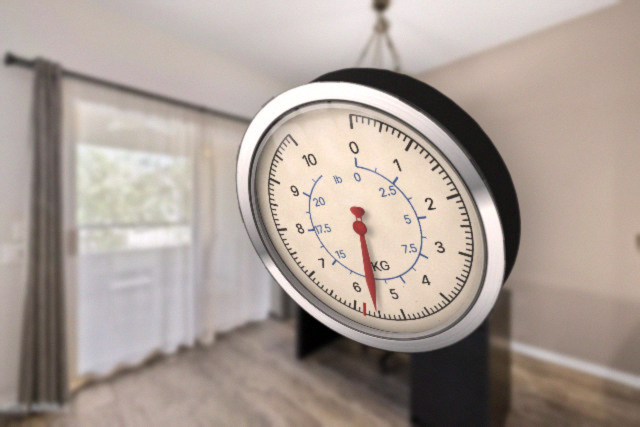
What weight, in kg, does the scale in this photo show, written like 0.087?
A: 5.5
